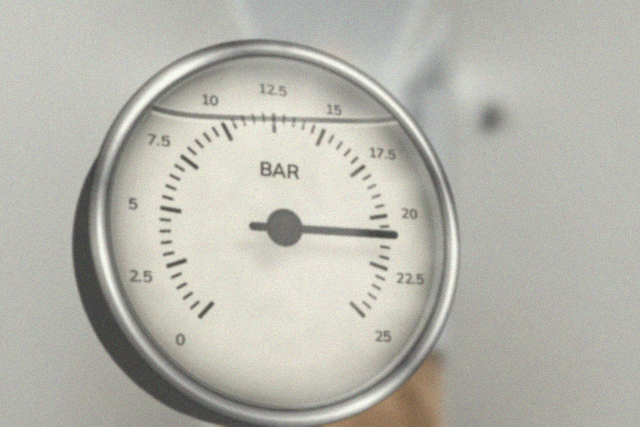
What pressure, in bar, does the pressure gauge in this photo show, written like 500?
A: 21
